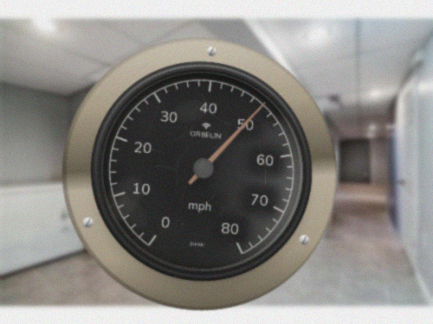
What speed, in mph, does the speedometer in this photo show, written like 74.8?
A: 50
